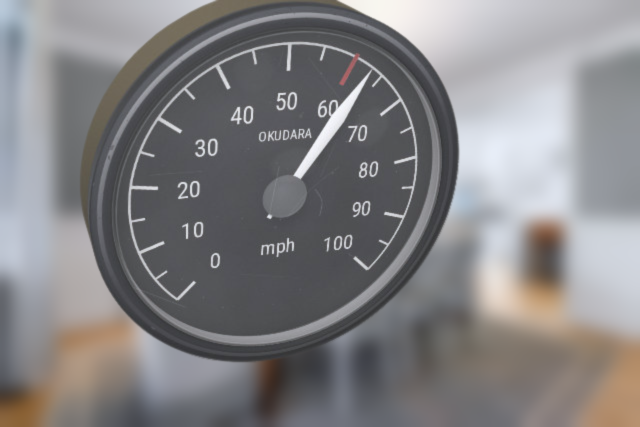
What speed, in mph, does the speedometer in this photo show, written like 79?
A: 62.5
